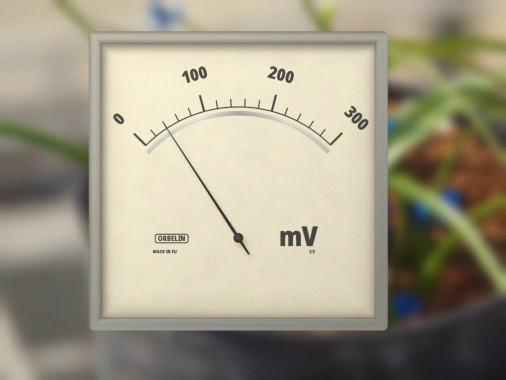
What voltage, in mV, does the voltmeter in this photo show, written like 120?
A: 40
